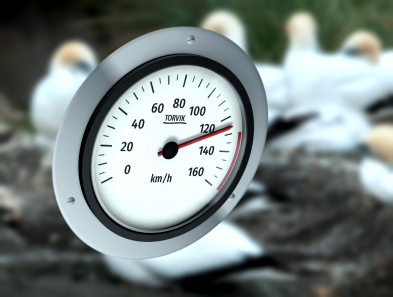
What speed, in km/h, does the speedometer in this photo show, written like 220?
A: 125
